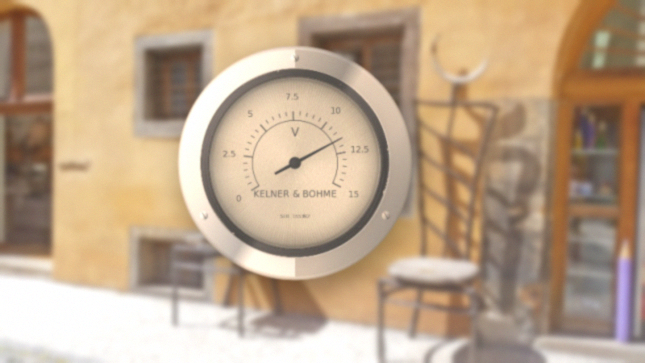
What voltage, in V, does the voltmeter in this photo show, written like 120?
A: 11.5
